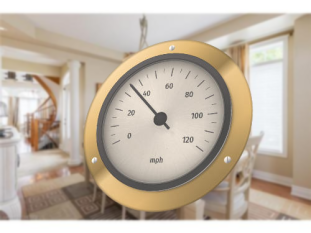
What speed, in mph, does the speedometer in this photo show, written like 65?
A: 35
